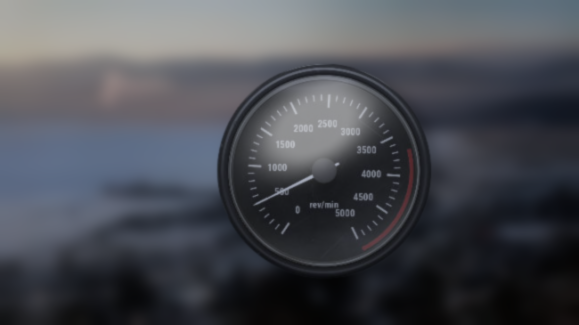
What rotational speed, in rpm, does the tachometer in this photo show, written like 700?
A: 500
